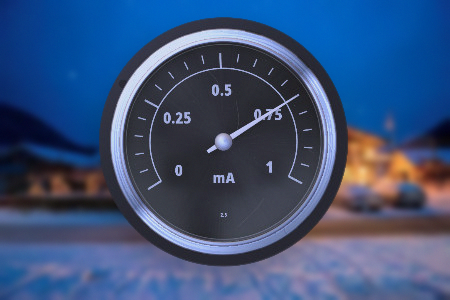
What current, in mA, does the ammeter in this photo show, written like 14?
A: 0.75
